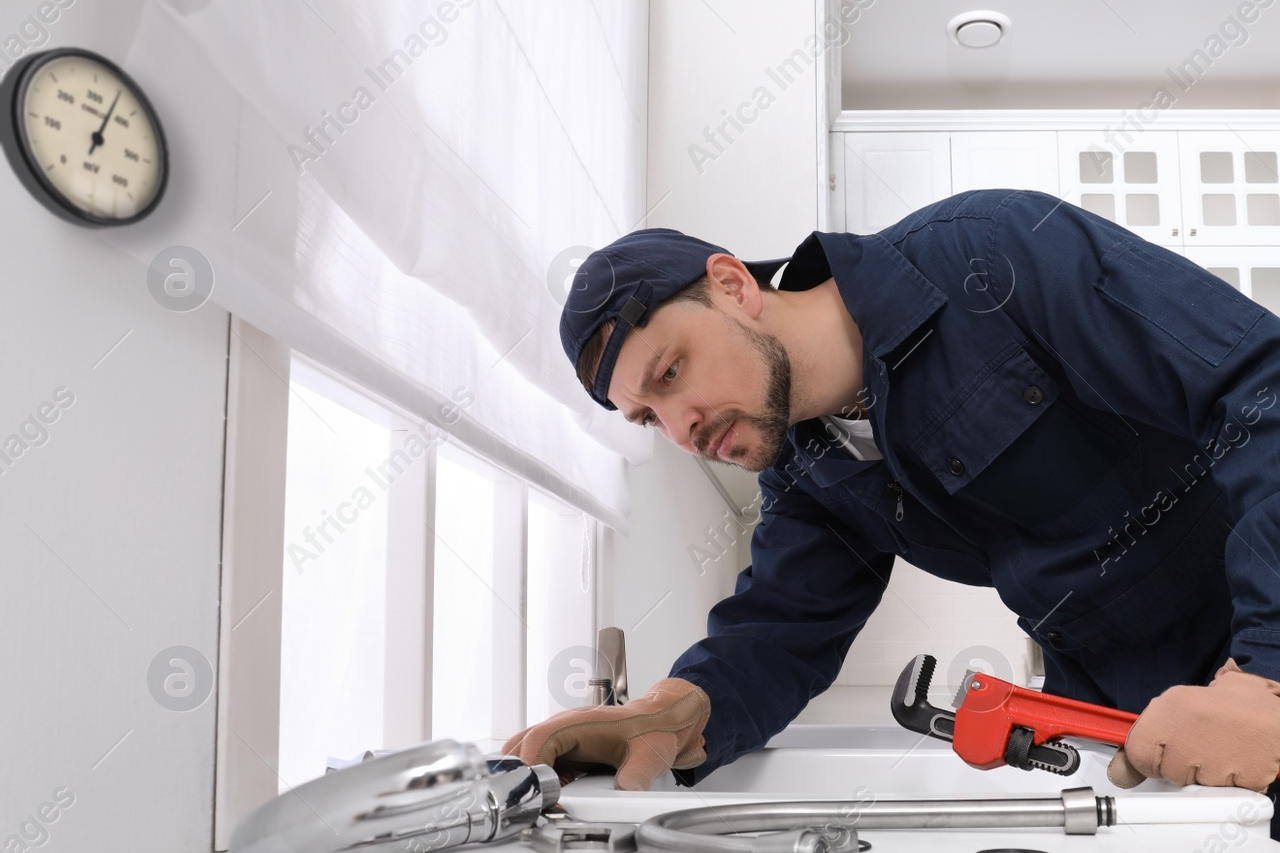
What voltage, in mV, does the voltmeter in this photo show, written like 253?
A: 350
